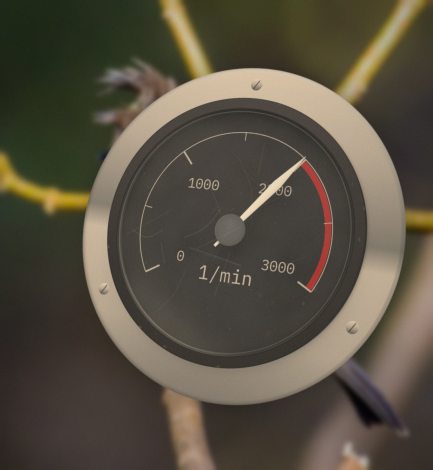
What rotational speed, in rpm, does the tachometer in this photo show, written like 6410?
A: 2000
